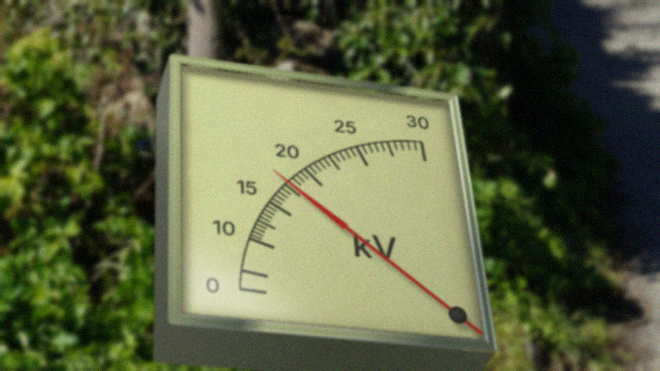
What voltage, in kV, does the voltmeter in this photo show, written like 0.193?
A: 17.5
